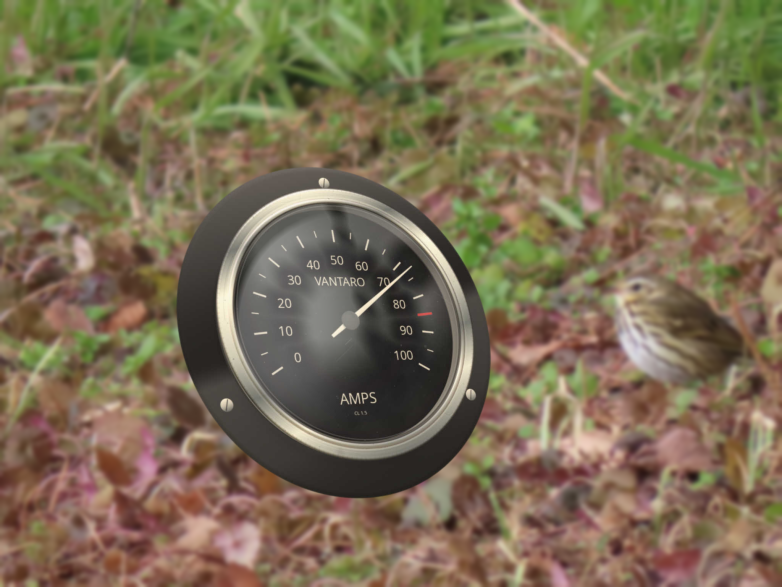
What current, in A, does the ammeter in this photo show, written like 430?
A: 72.5
